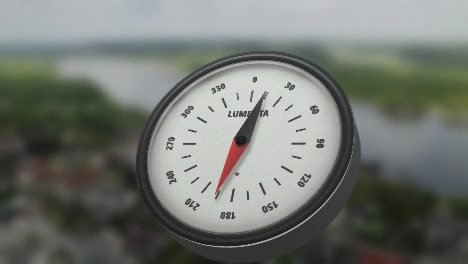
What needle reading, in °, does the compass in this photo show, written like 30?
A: 195
